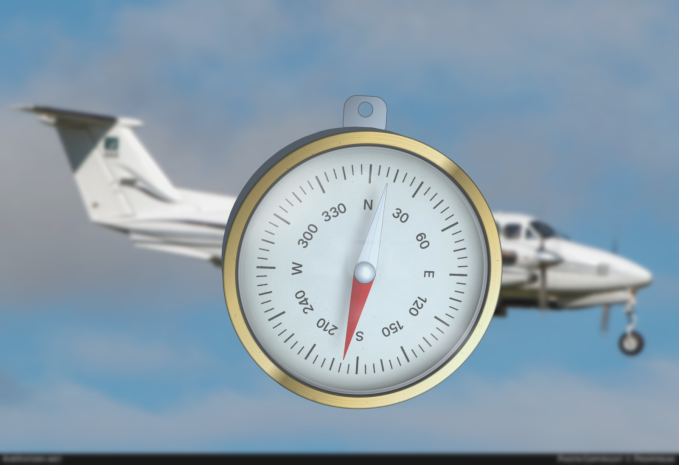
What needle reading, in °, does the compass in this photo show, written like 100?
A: 190
